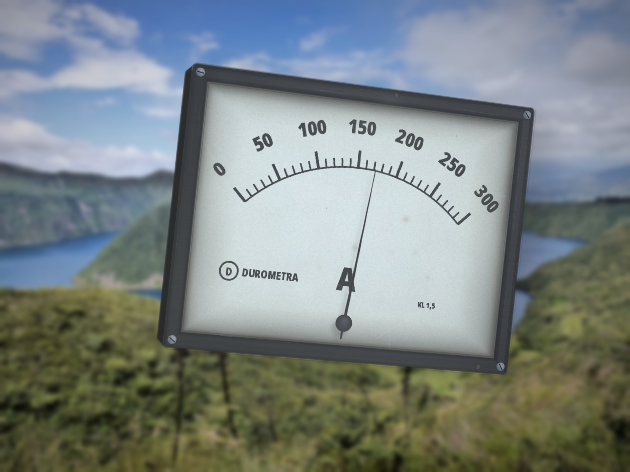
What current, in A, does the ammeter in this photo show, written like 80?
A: 170
